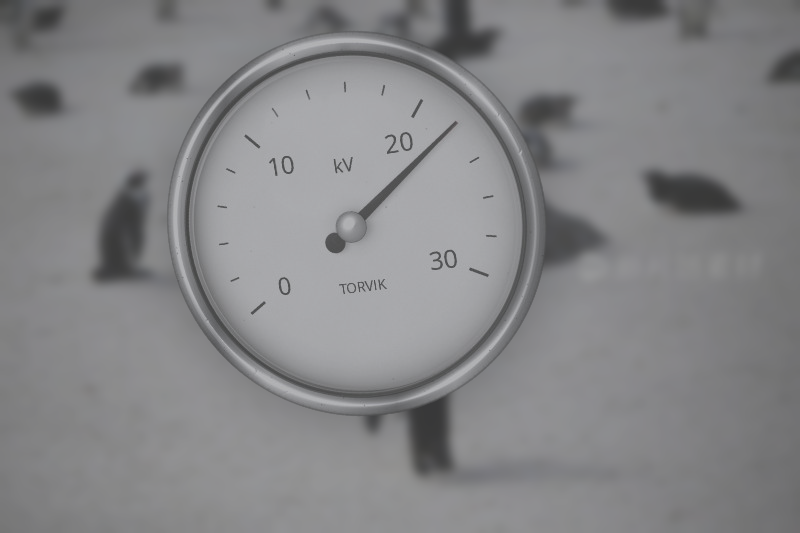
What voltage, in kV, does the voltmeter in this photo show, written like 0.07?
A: 22
